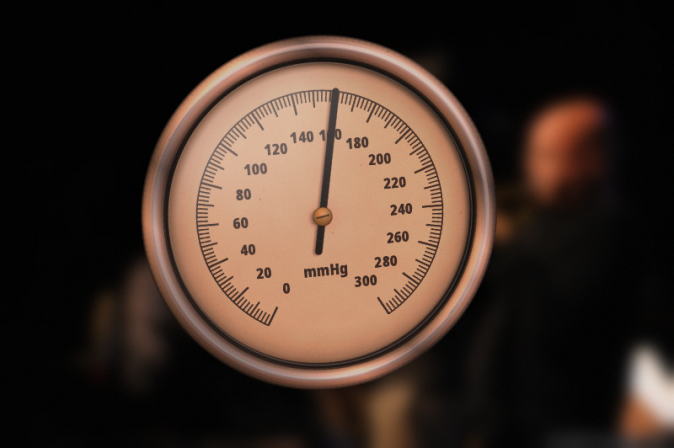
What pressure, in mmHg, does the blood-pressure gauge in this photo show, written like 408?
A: 160
